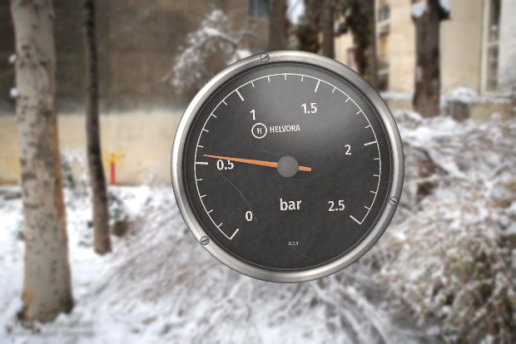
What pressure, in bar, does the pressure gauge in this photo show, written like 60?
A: 0.55
